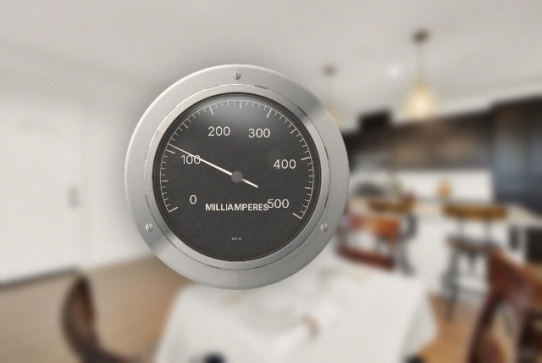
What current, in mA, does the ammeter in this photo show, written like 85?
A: 110
